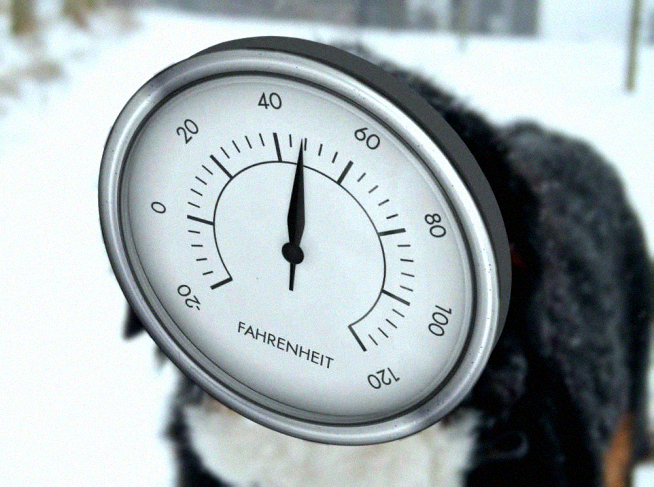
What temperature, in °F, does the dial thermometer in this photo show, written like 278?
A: 48
